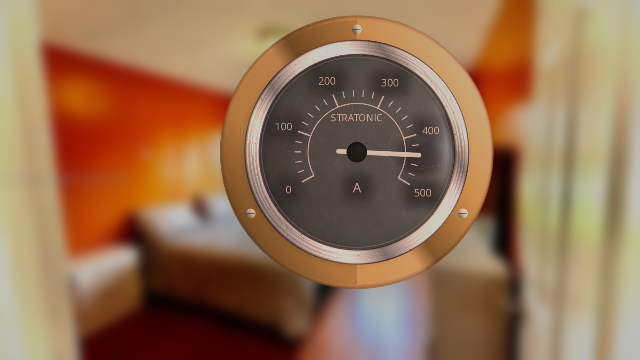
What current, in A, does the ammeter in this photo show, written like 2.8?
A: 440
